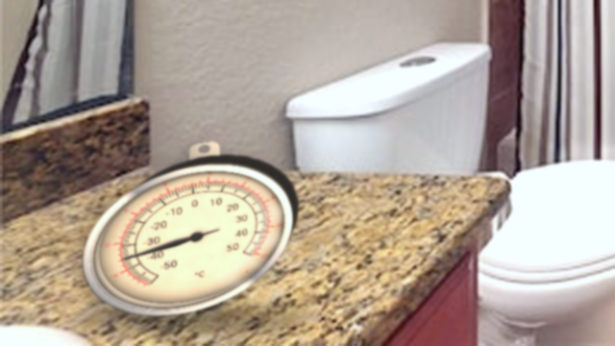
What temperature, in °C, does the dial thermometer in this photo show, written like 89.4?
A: -35
